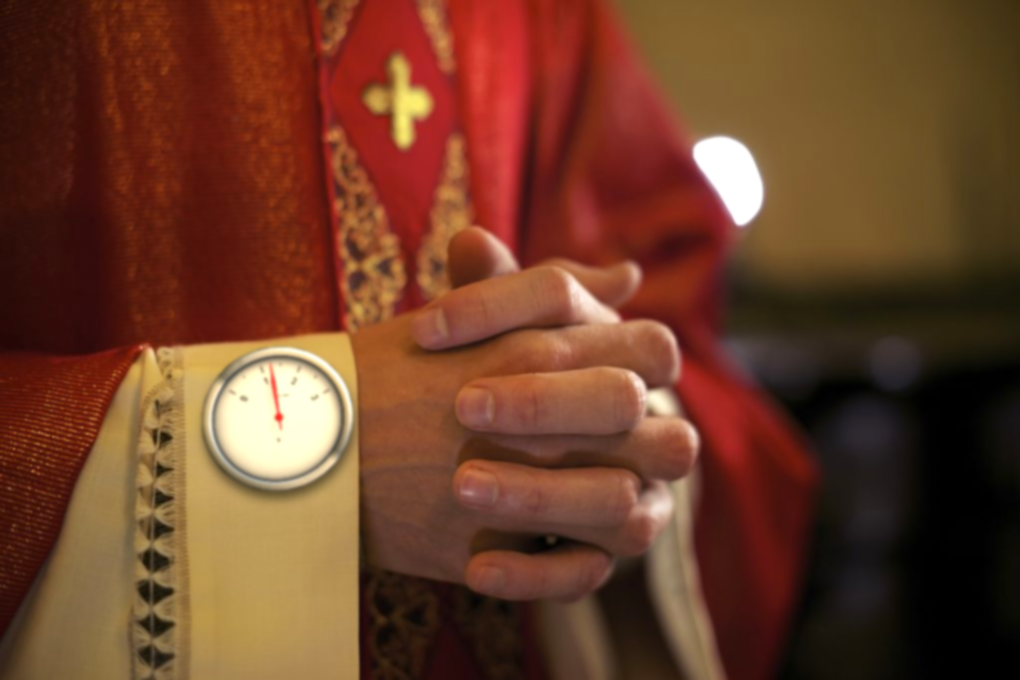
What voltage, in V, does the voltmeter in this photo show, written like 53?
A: 1.25
